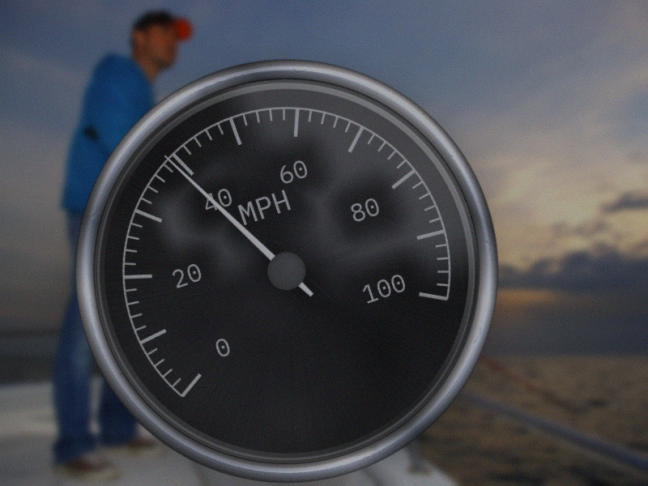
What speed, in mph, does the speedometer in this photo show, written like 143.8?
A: 39
